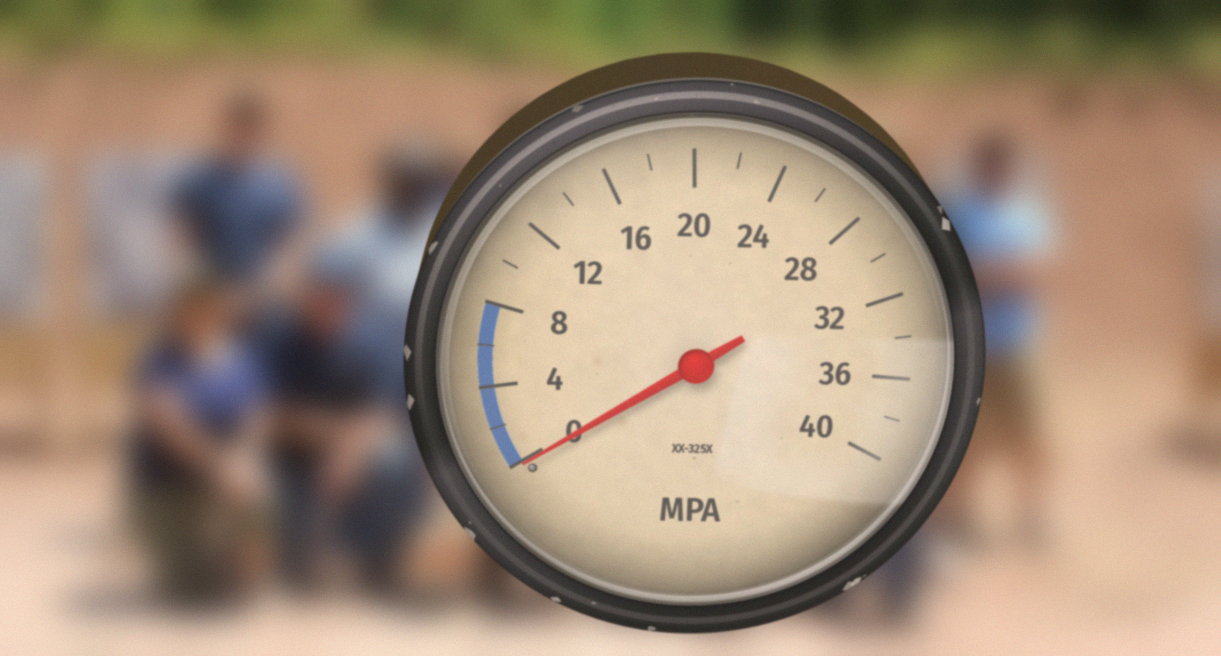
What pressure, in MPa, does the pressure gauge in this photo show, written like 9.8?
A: 0
